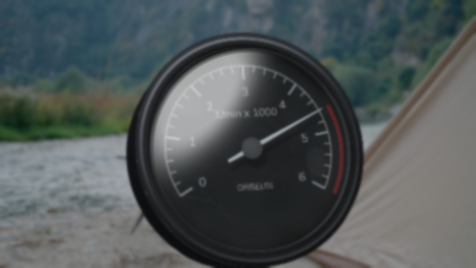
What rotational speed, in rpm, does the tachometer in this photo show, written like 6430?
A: 4600
